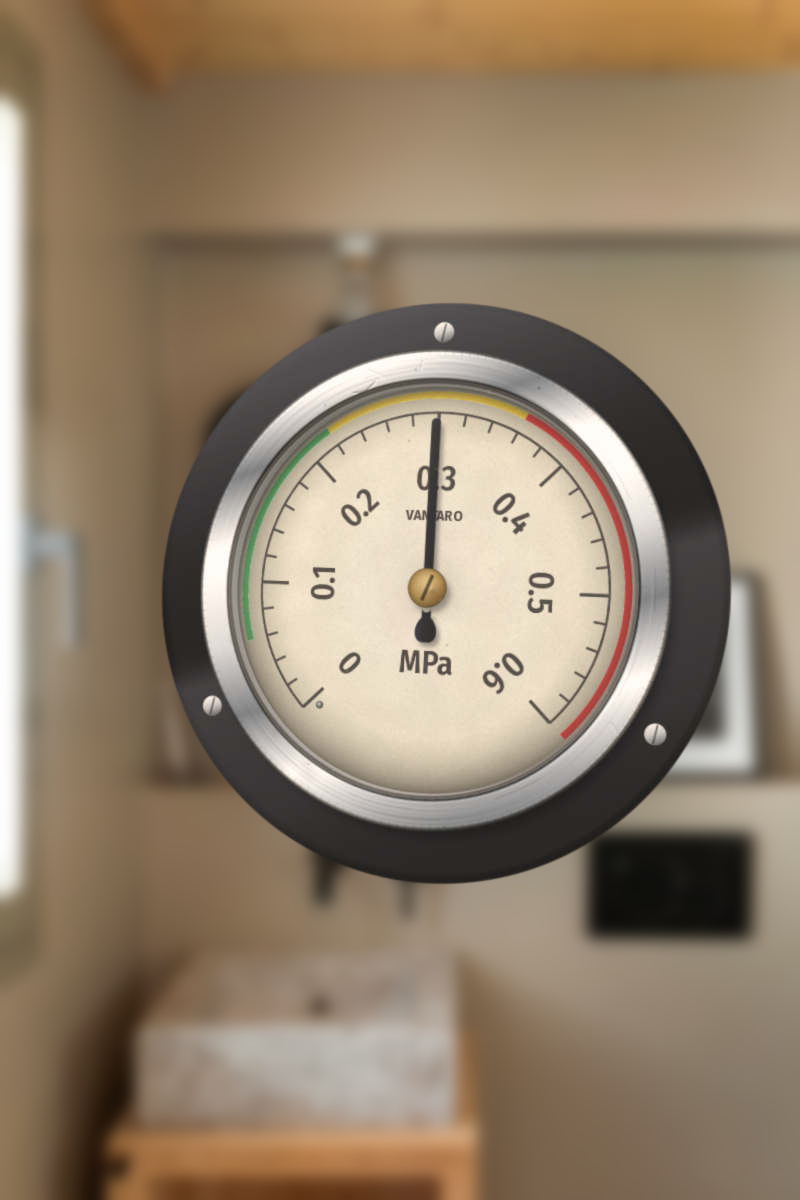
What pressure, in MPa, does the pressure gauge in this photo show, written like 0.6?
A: 0.3
